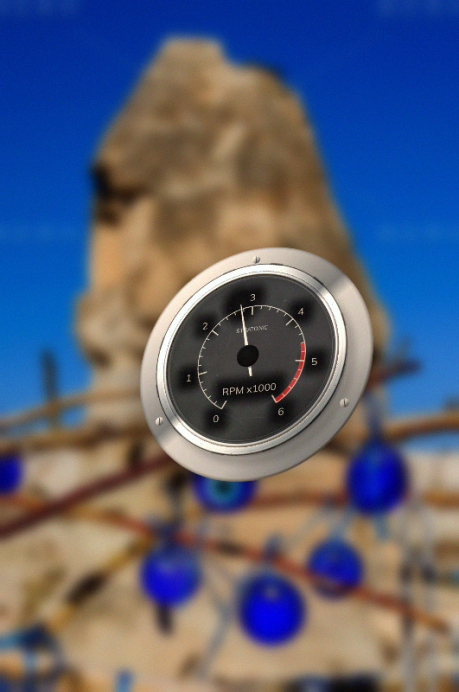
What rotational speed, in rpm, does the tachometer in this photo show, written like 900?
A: 2800
